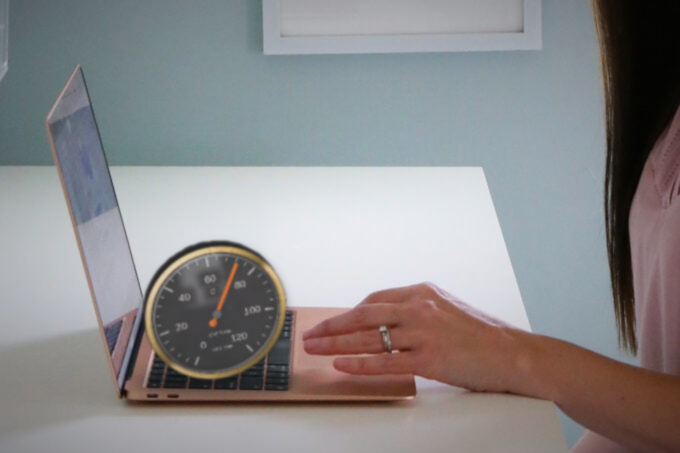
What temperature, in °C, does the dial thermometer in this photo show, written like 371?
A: 72
